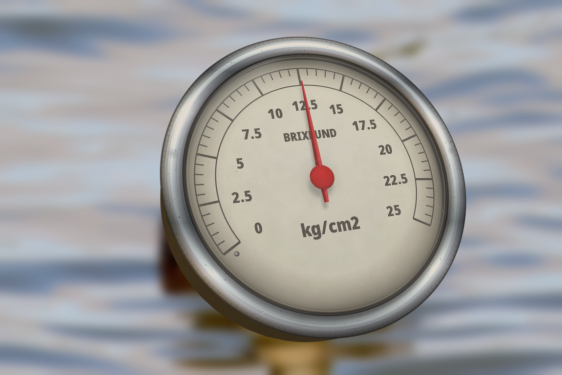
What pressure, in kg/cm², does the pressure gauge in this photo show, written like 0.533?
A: 12.5
